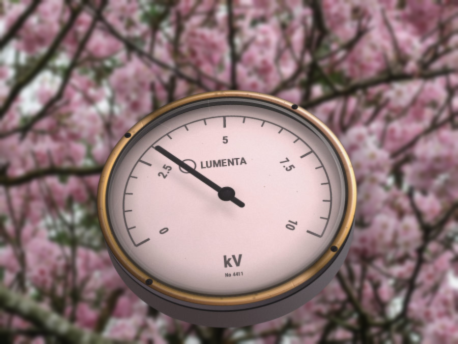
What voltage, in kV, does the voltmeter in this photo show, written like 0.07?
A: 3
